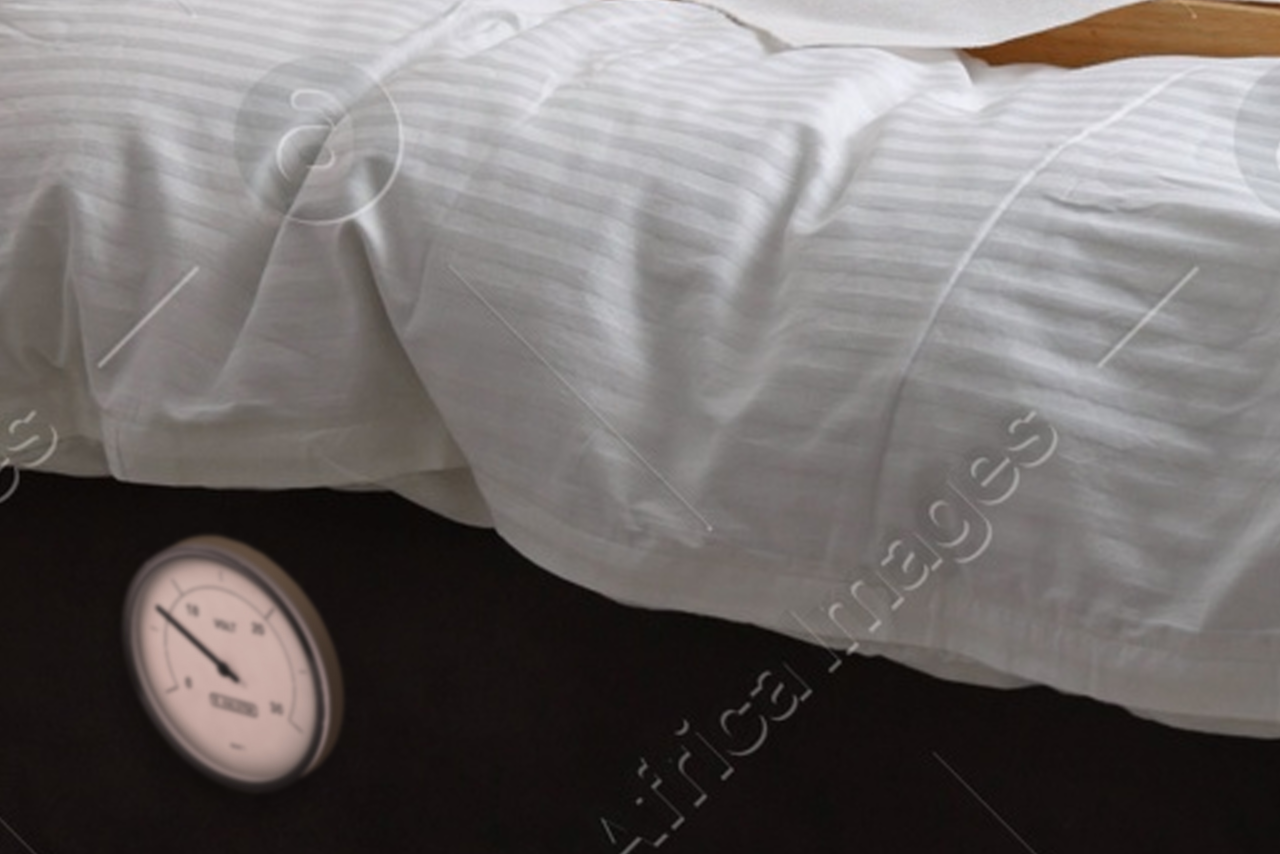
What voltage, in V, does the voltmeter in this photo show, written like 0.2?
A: 7.5
